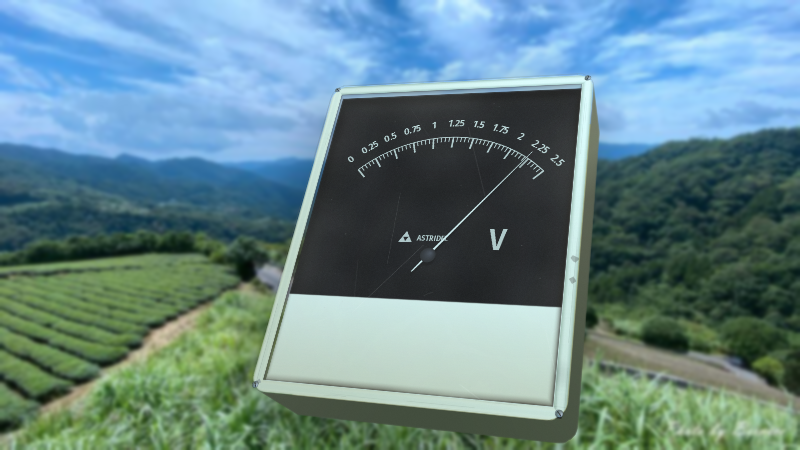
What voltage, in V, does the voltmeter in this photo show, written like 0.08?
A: 2.25
